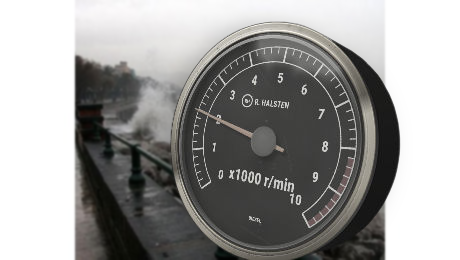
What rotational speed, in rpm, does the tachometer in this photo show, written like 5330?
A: 2000
